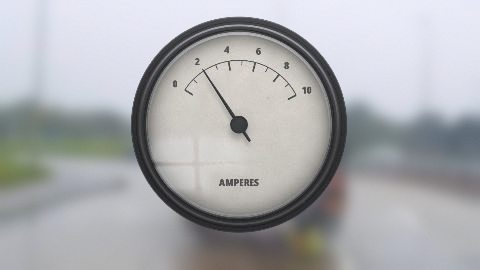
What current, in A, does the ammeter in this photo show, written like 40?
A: 2
